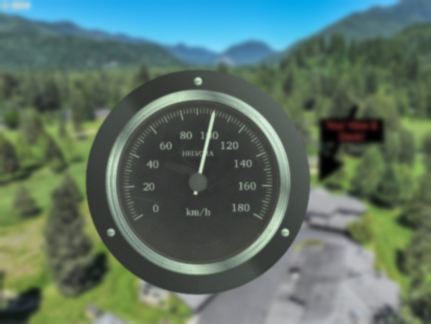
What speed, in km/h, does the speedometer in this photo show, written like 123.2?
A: 100
